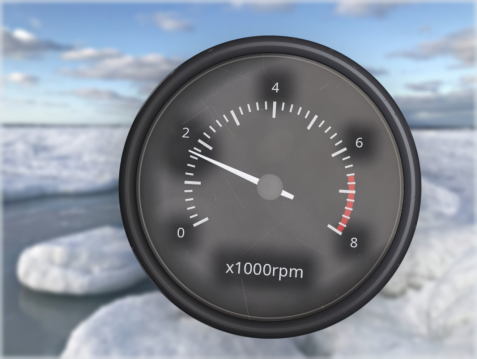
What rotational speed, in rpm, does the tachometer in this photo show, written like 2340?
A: 1700
